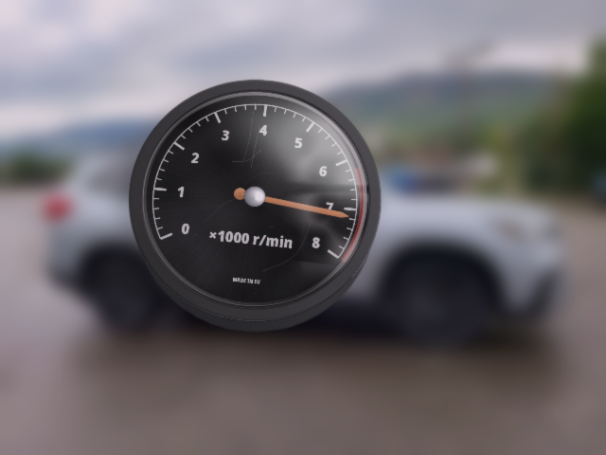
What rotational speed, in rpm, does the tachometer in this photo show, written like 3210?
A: 7200
